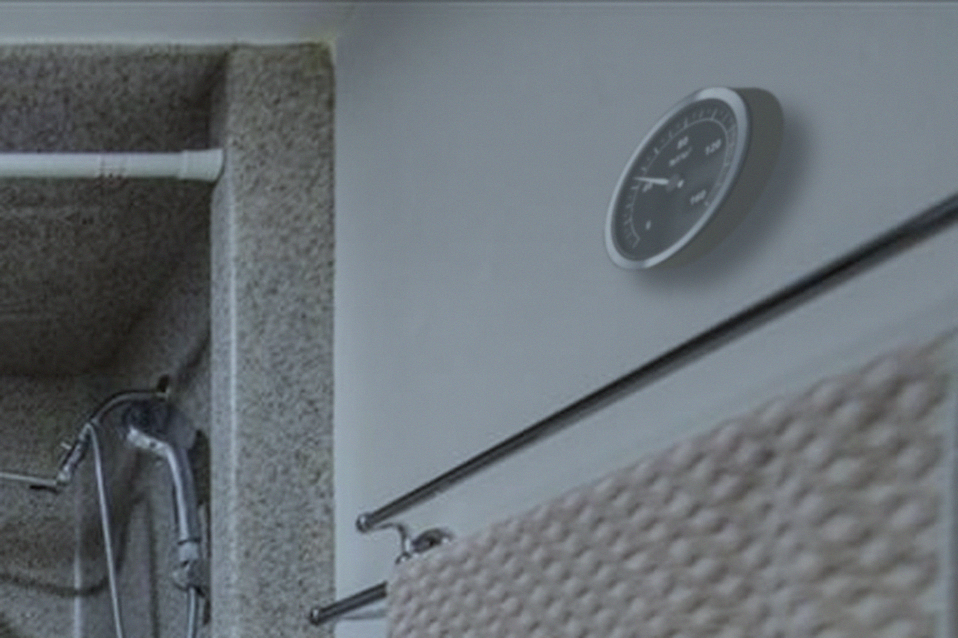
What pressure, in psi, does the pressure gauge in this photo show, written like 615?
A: 45
